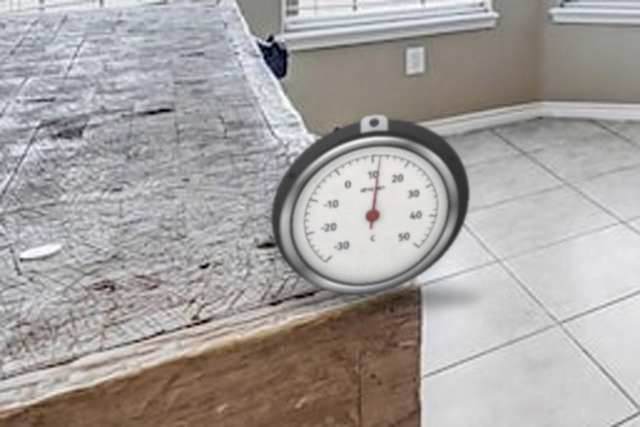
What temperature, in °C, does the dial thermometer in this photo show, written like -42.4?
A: 12
